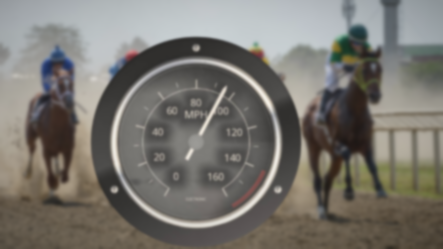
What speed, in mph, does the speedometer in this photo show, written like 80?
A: 95
